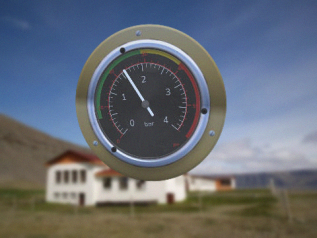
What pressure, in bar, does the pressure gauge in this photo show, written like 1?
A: 1.6
